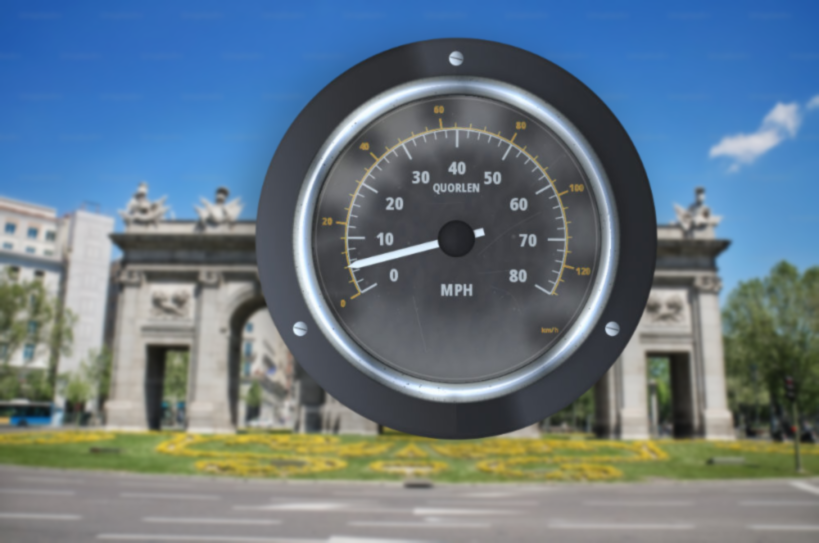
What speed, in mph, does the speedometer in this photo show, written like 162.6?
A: 5
